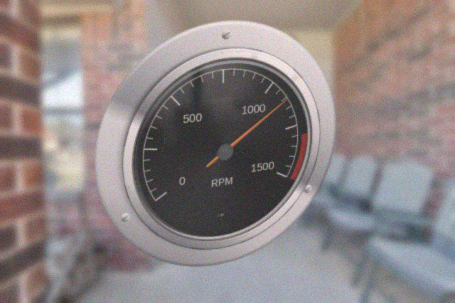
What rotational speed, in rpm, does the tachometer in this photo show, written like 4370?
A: 1100
